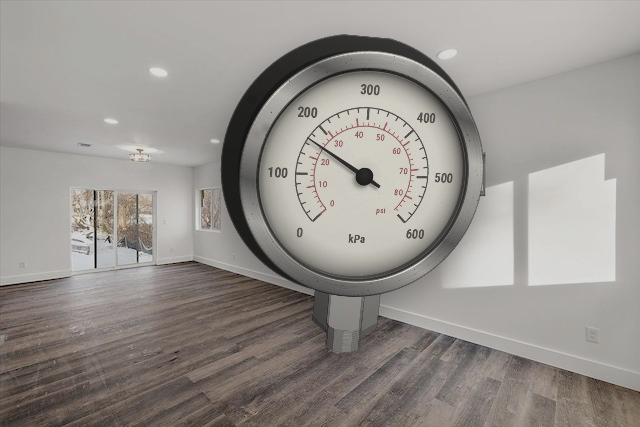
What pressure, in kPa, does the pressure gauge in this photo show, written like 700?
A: 170
